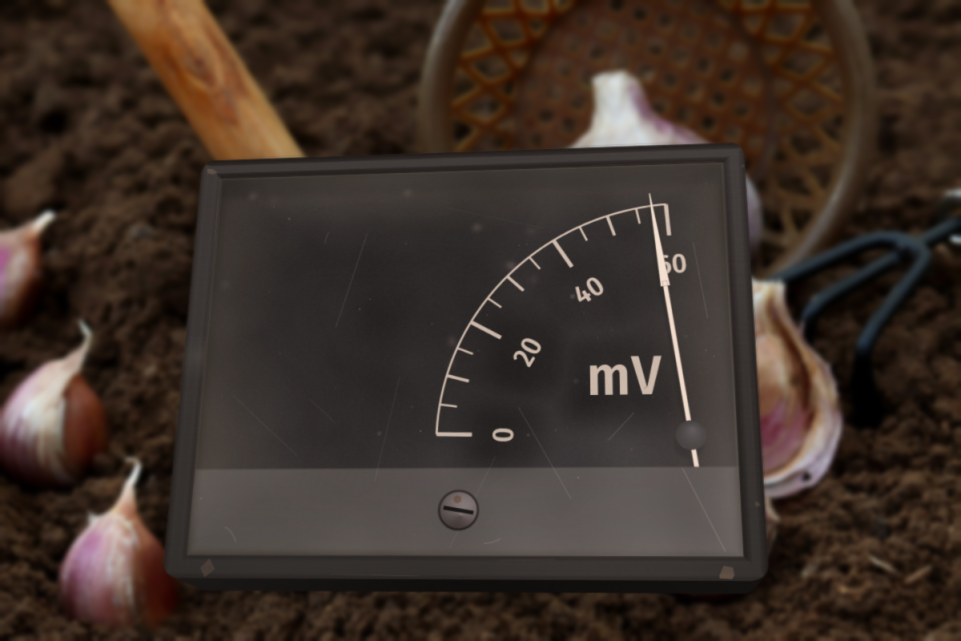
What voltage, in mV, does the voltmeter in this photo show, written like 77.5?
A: 57.5
